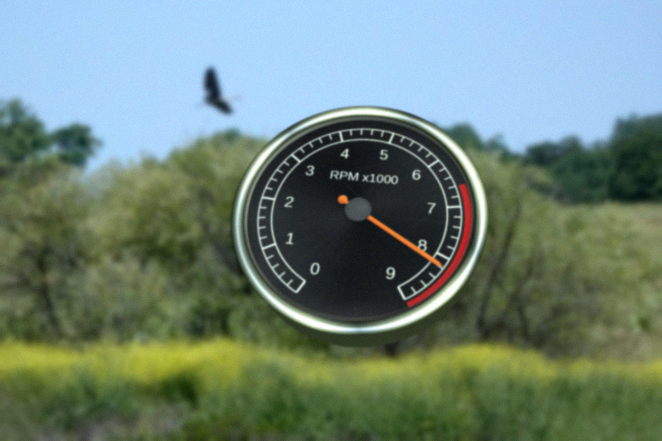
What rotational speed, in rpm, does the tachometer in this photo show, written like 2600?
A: 8200
